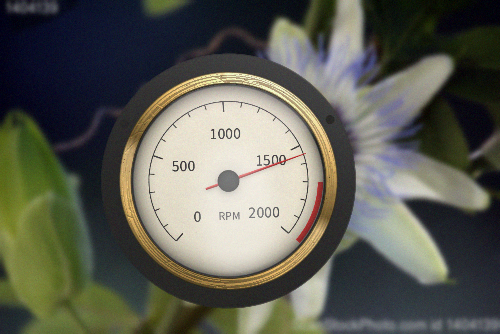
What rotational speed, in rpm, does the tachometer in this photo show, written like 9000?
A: 1550
